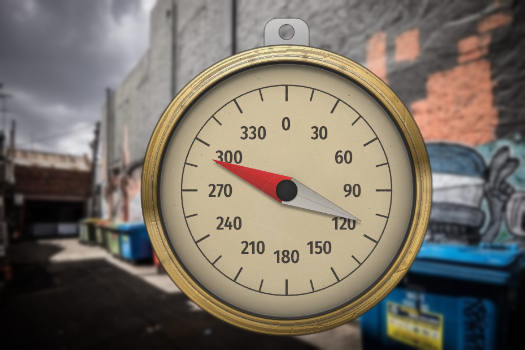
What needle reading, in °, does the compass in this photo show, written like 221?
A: 292.5
